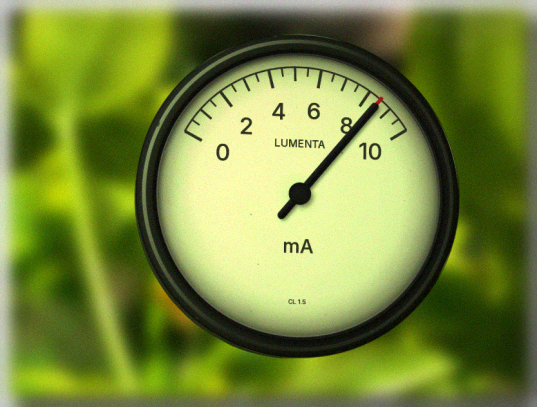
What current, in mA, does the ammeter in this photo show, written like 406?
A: 8.5
